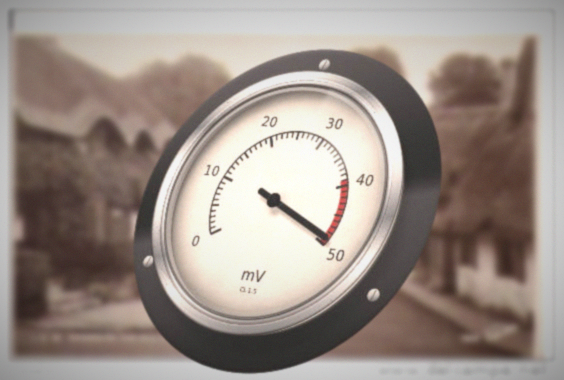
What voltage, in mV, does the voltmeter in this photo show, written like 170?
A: 49
